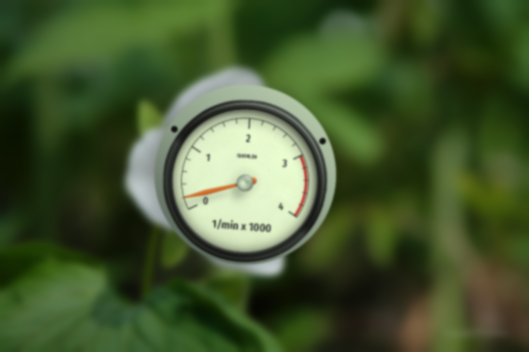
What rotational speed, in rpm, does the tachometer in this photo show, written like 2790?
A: 200
